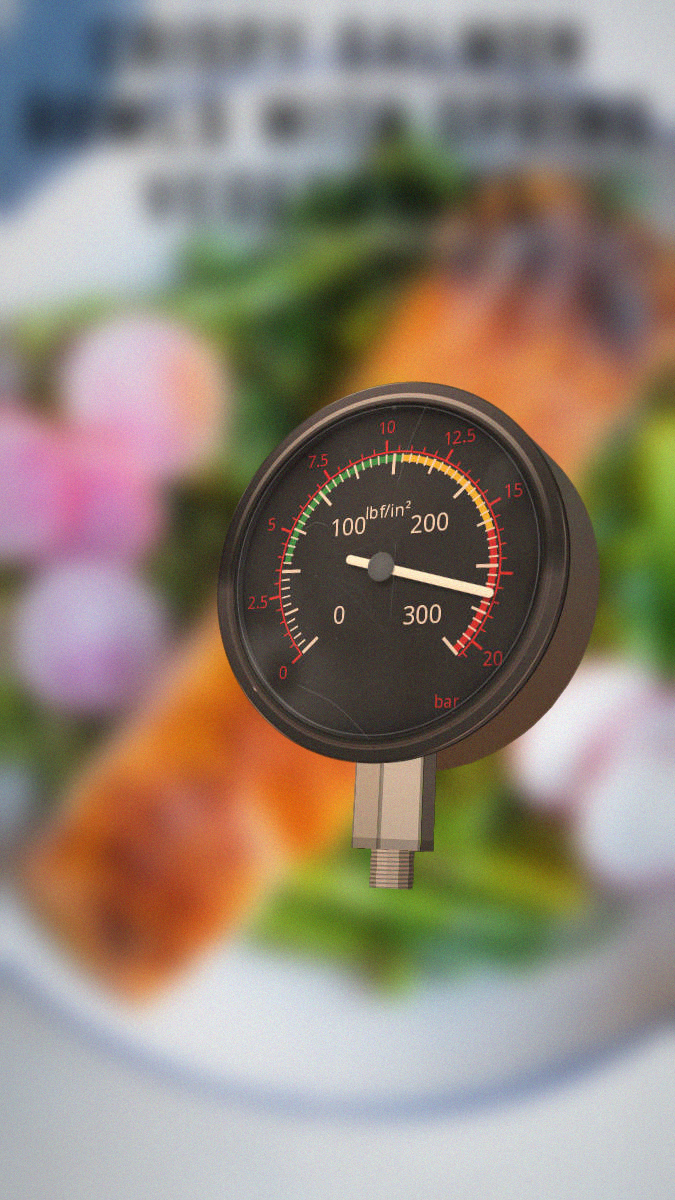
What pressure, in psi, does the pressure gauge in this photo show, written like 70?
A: 265
